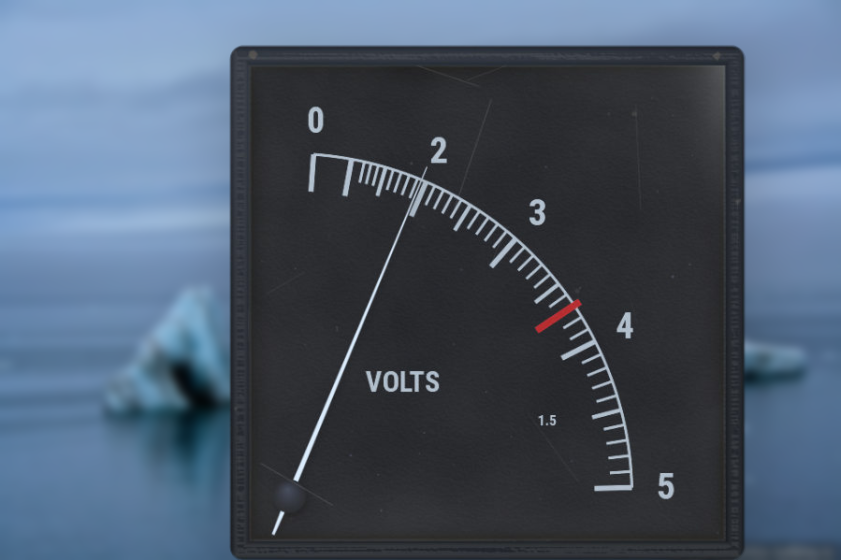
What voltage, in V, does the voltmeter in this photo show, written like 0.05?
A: 1.95
